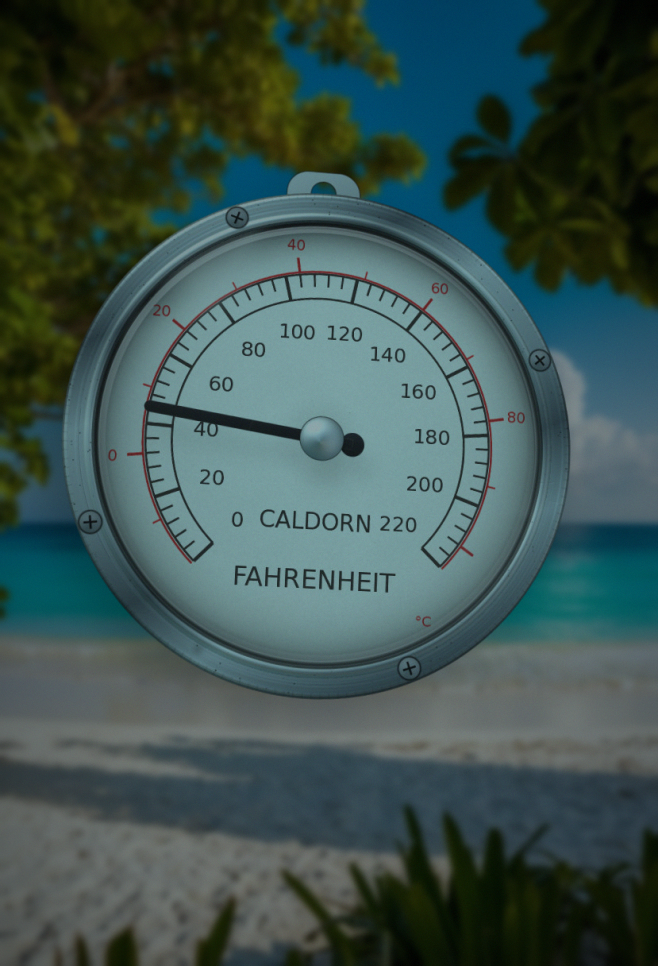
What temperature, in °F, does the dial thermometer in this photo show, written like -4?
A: 44
